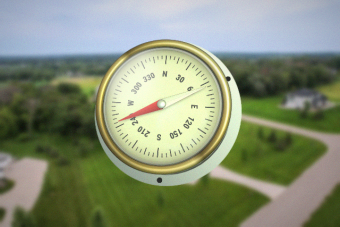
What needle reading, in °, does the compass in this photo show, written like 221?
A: 245
